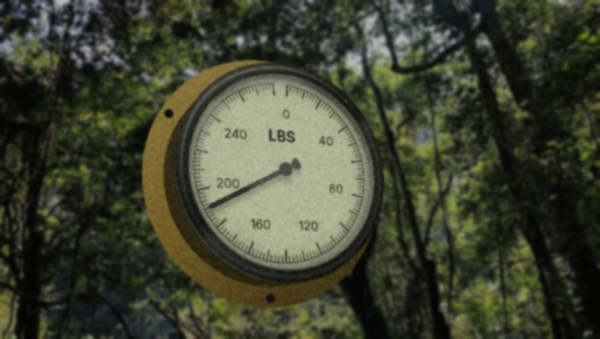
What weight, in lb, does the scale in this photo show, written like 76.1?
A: 190
